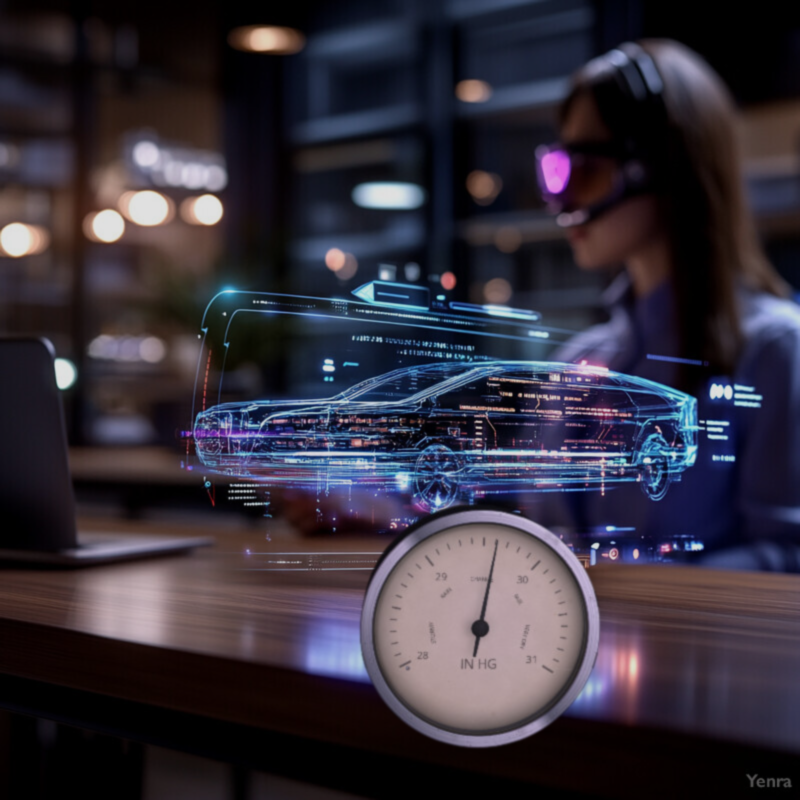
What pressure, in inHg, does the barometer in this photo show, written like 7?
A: 29.6
